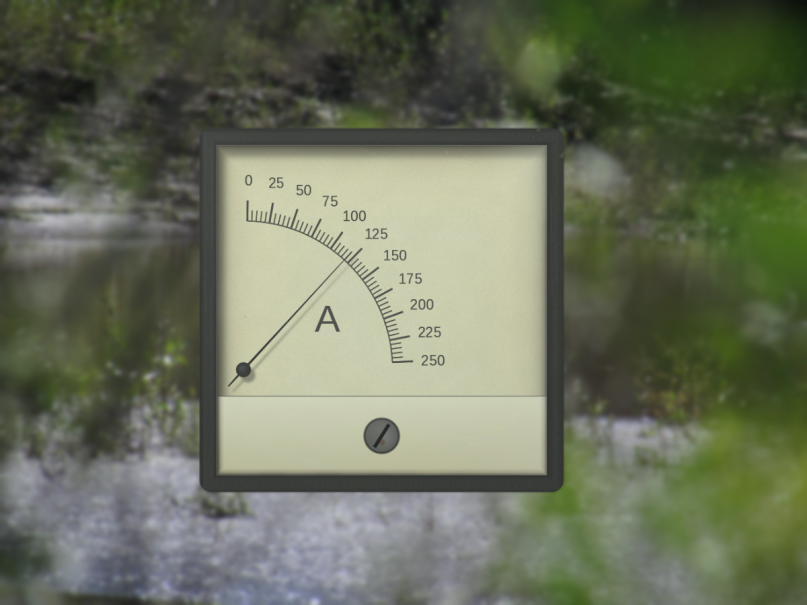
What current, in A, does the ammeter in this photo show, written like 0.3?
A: 120
